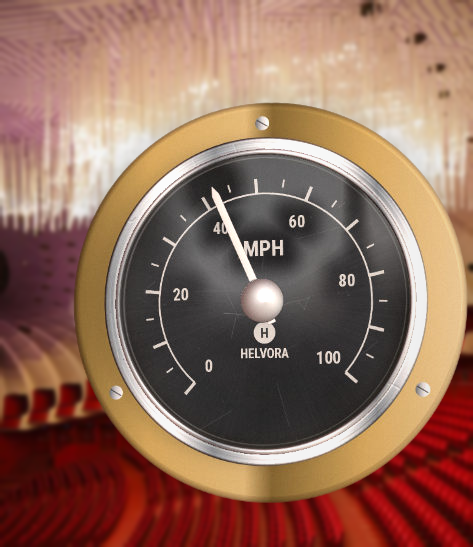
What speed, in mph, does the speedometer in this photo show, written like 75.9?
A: 42.5
